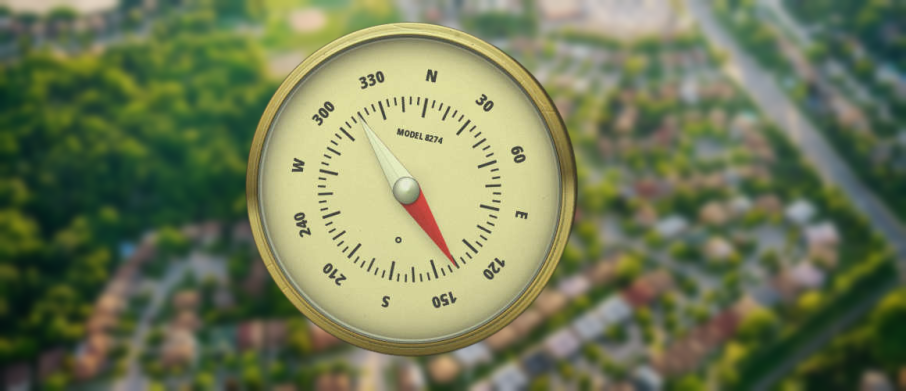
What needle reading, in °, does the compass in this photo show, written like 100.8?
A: 135
